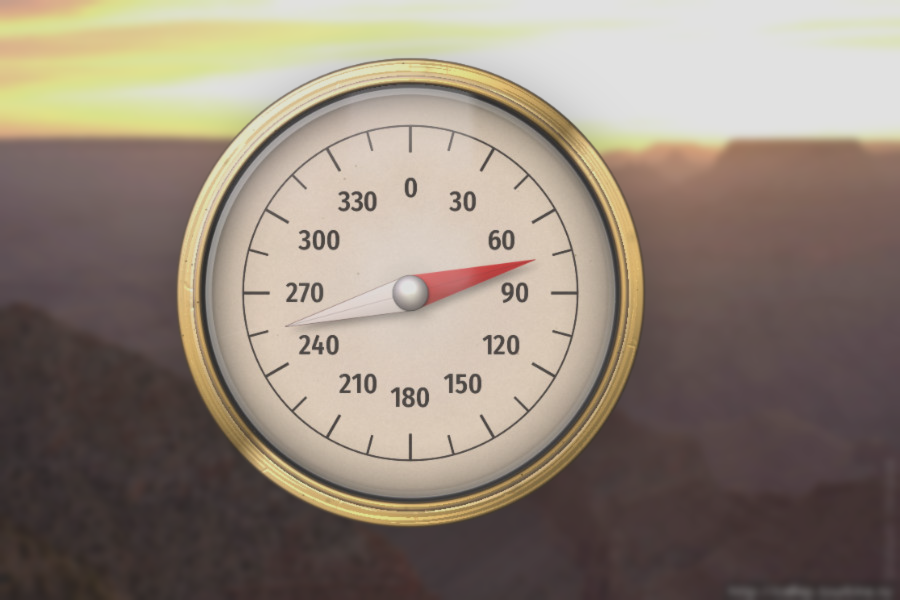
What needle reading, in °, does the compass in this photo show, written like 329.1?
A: 75
